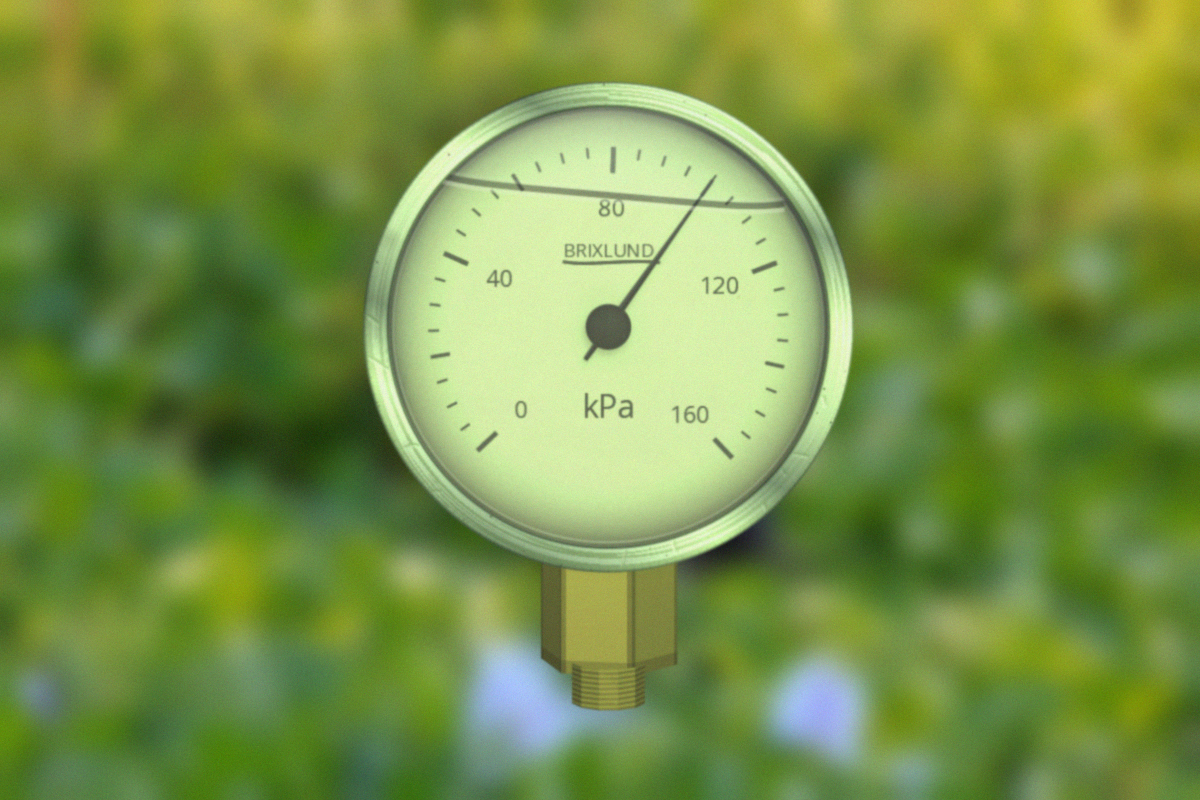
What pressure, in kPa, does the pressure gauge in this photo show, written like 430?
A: 100
